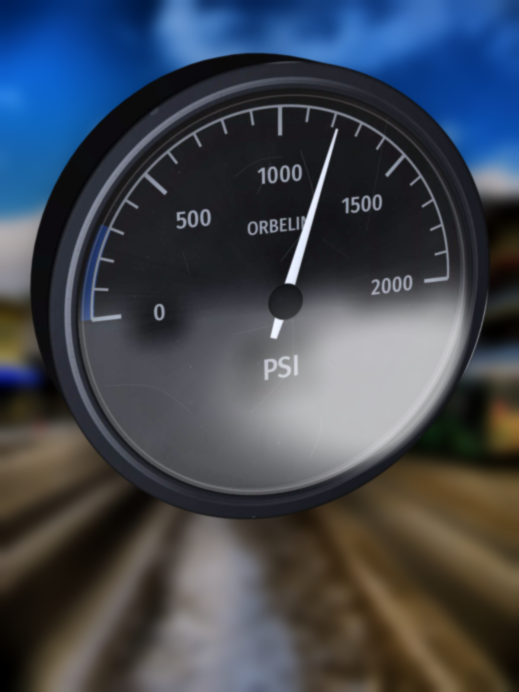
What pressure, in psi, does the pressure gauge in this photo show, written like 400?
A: 1200
